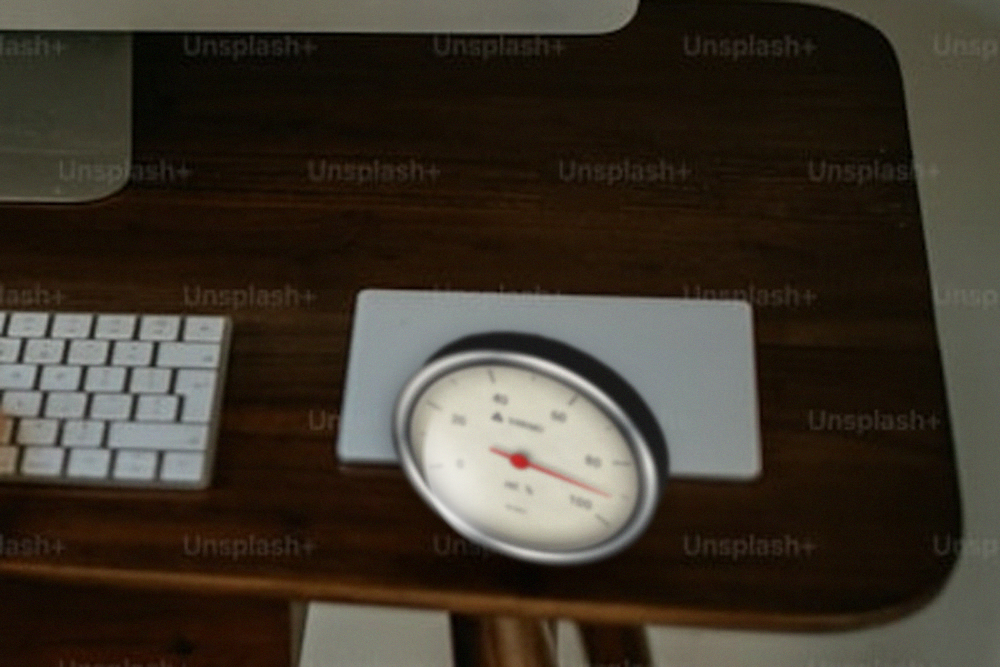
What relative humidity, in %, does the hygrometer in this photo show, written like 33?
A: 90
